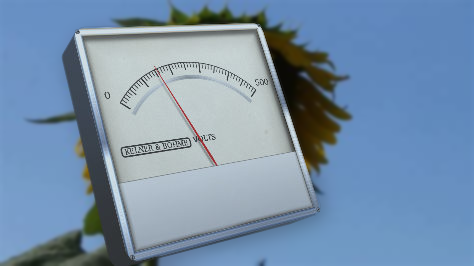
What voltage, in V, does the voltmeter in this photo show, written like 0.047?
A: 150
